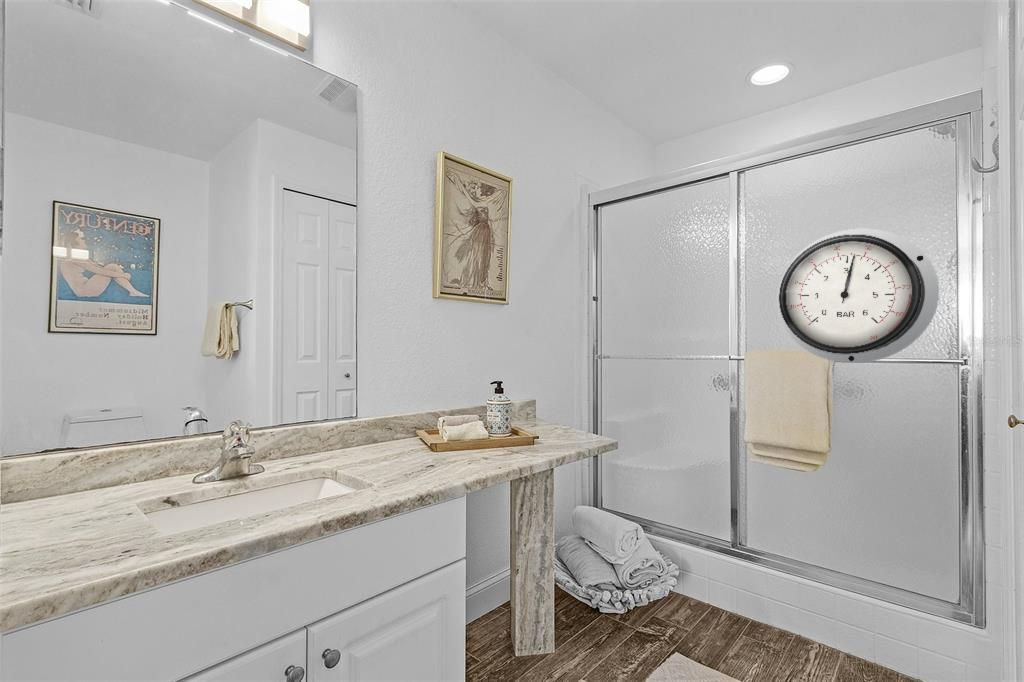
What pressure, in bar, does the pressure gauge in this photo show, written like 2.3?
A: 3.2
